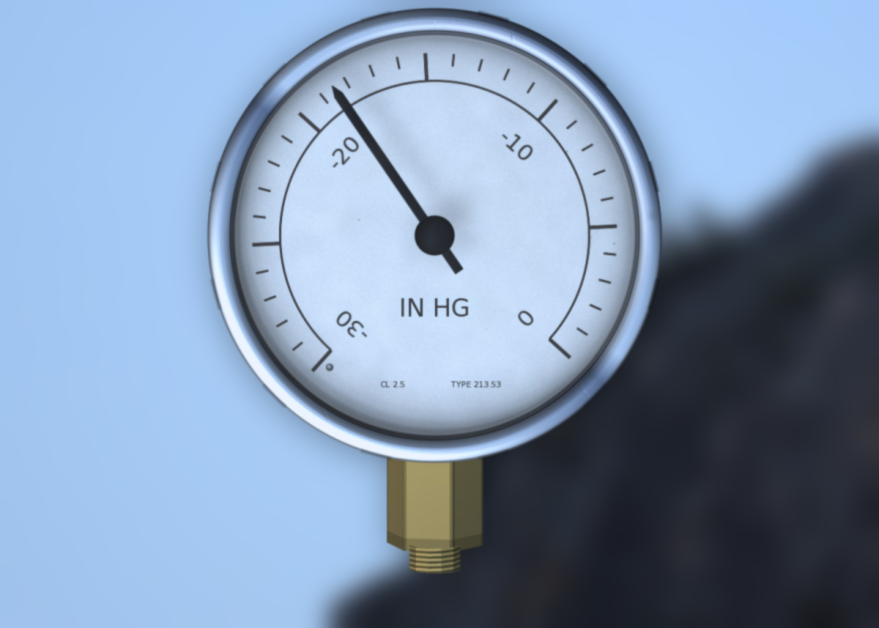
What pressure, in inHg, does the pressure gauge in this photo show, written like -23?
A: -18.5
